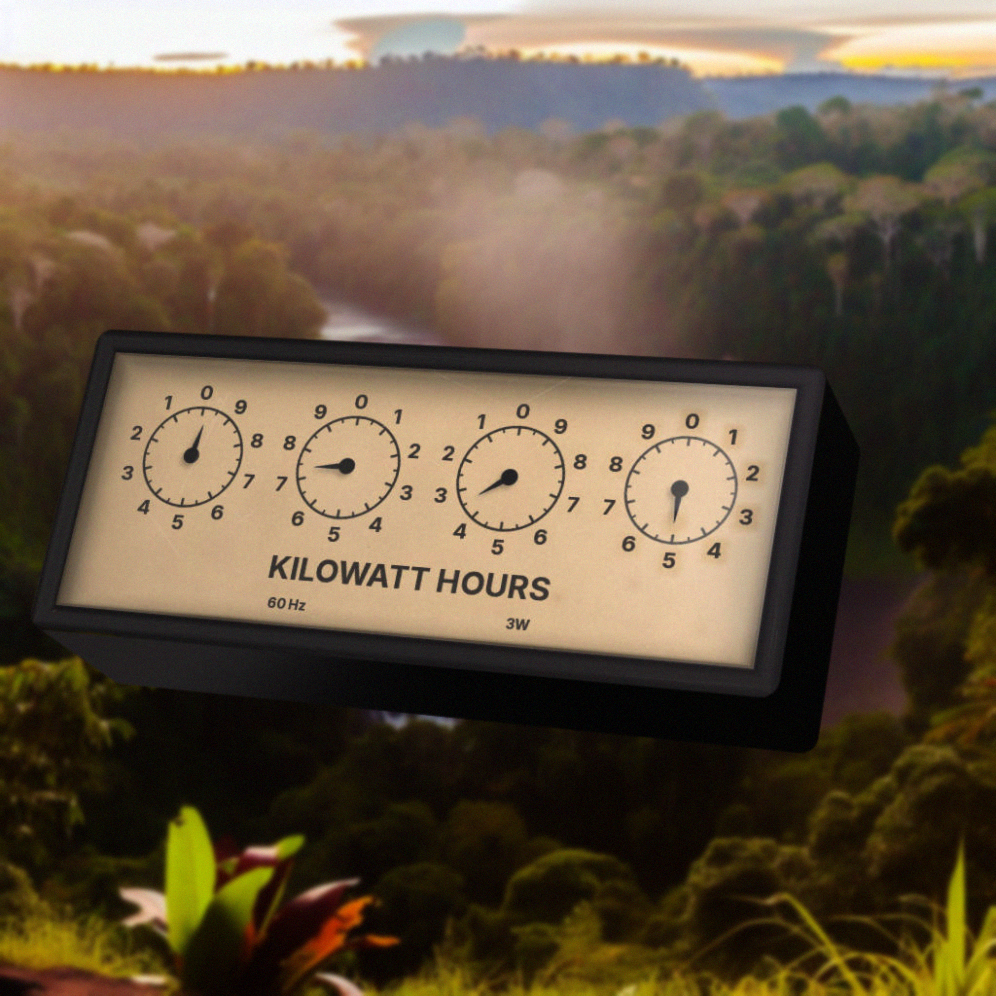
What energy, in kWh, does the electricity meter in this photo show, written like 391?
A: 9735
